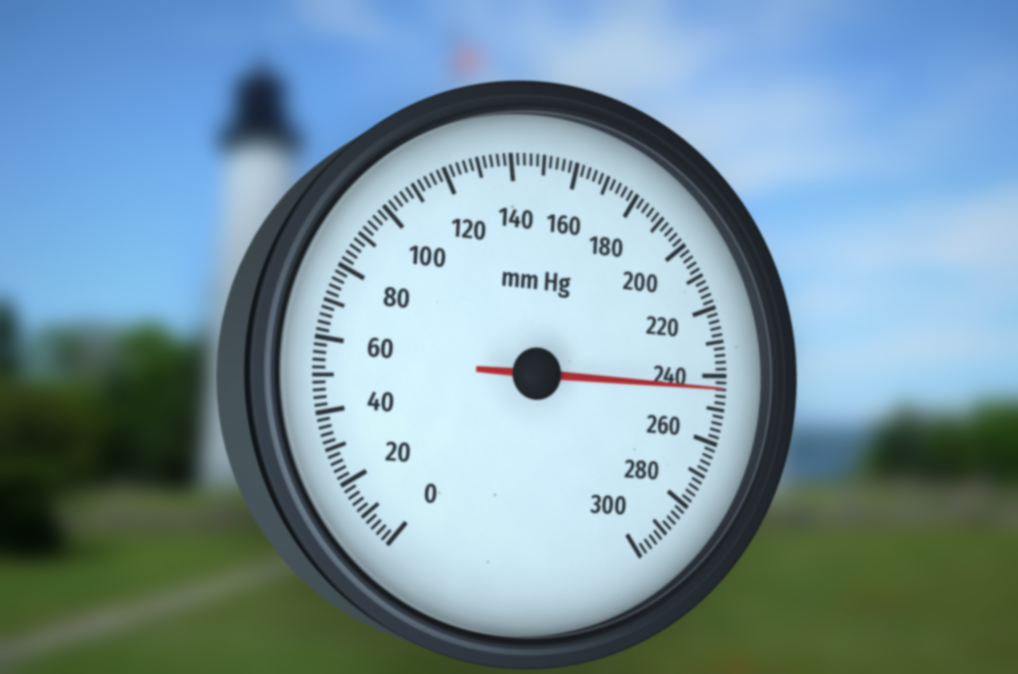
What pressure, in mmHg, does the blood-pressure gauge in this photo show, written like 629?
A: 244
